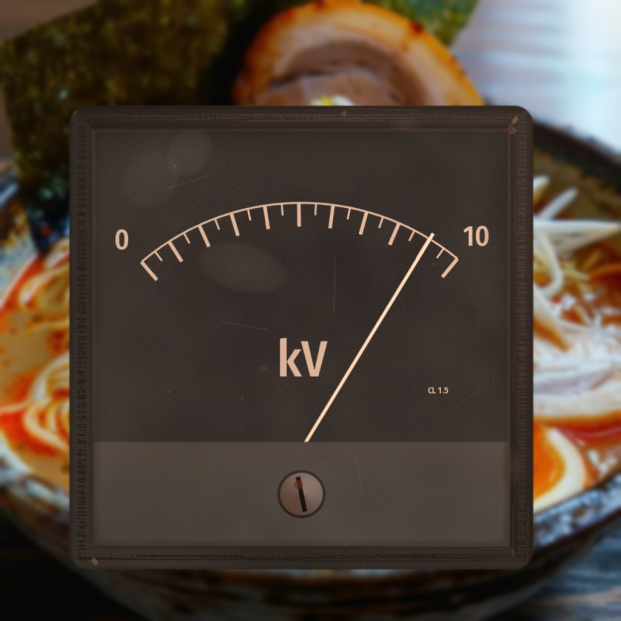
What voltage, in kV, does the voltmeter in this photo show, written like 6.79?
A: 9
